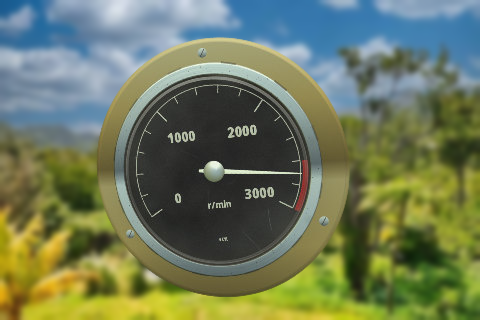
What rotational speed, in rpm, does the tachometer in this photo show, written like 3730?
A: 2700
